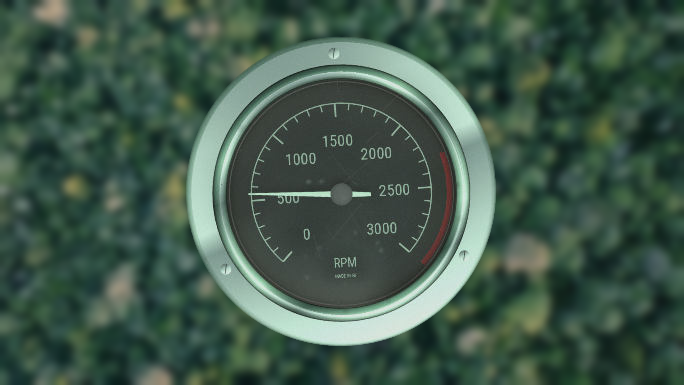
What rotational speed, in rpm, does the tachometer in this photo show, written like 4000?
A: 550
